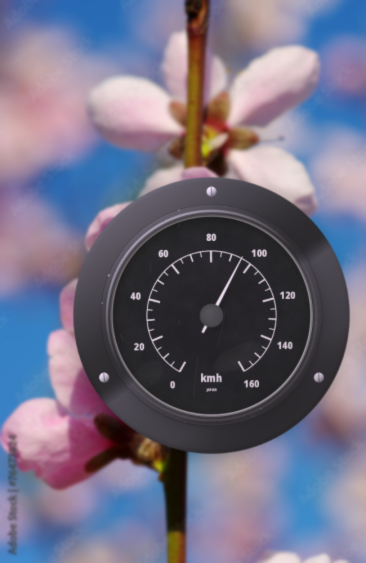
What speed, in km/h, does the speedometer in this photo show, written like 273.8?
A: 95
